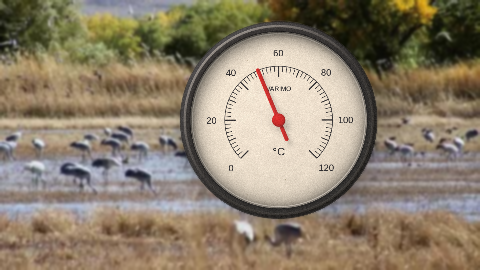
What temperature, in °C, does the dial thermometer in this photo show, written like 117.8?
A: 50
